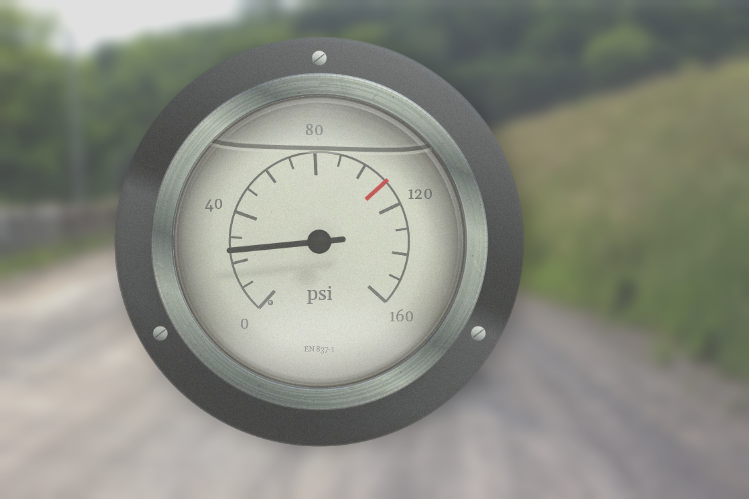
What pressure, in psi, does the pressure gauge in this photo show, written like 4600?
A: 25
